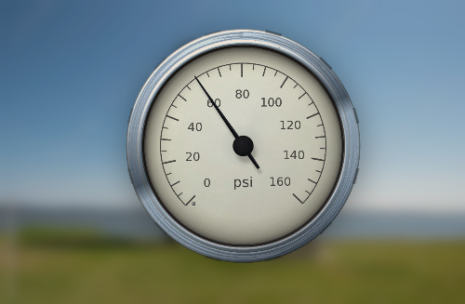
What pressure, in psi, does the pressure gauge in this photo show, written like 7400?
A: 60
